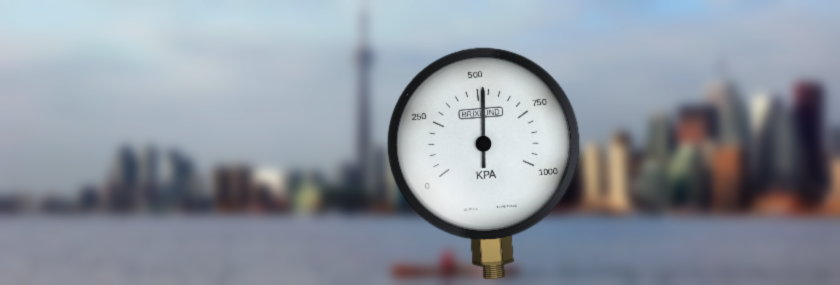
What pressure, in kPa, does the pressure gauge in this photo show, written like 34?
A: 525
